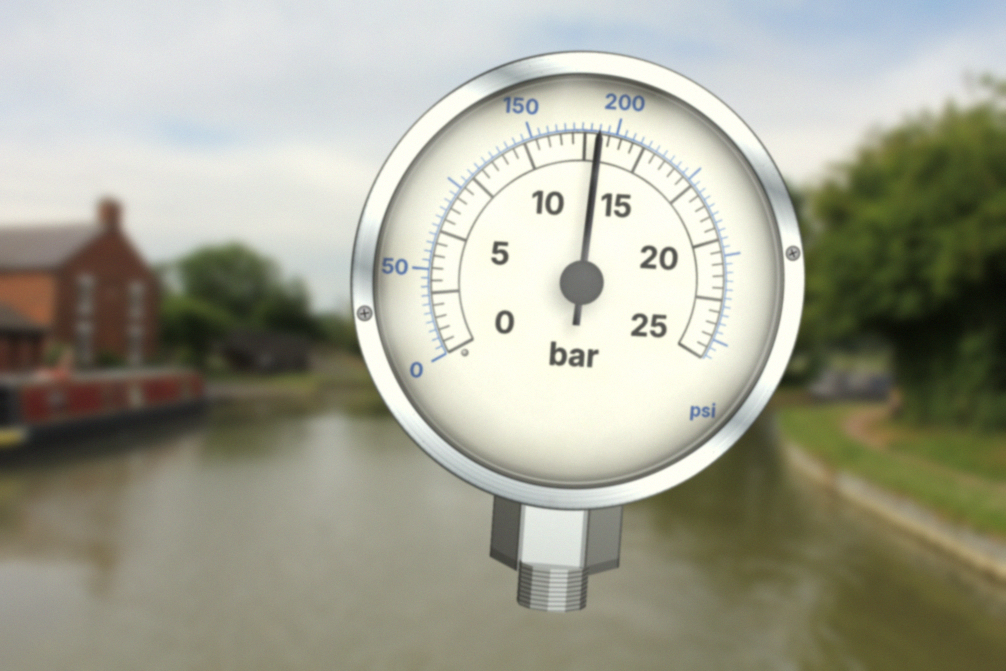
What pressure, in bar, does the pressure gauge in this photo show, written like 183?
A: 13
